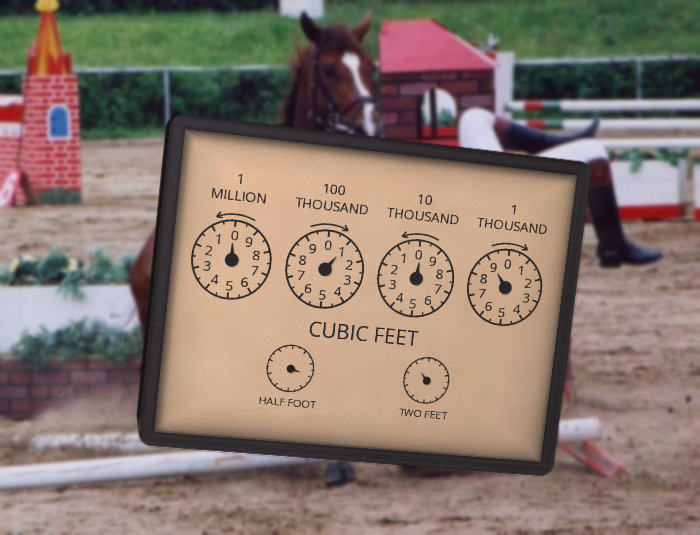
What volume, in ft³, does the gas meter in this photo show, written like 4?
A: 9900
